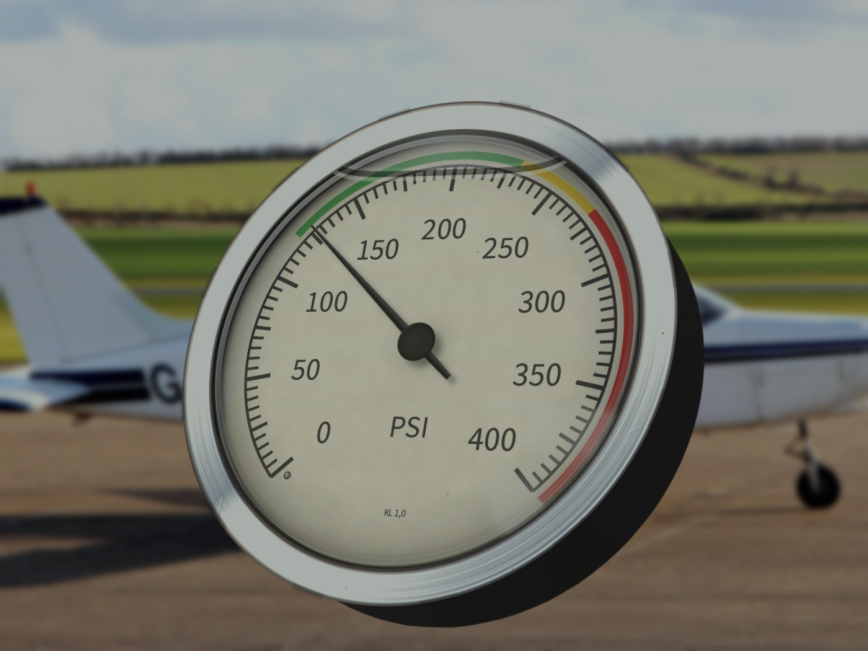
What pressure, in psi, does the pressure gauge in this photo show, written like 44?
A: 127.5
